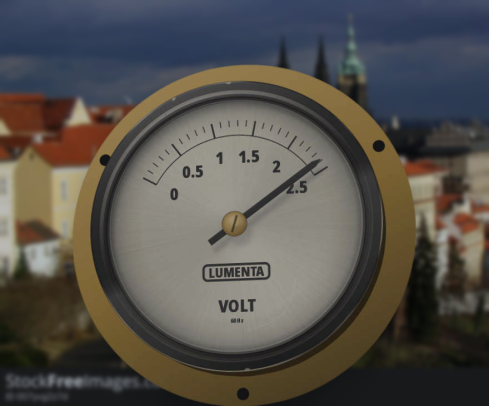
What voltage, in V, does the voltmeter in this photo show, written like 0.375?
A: 2.4
